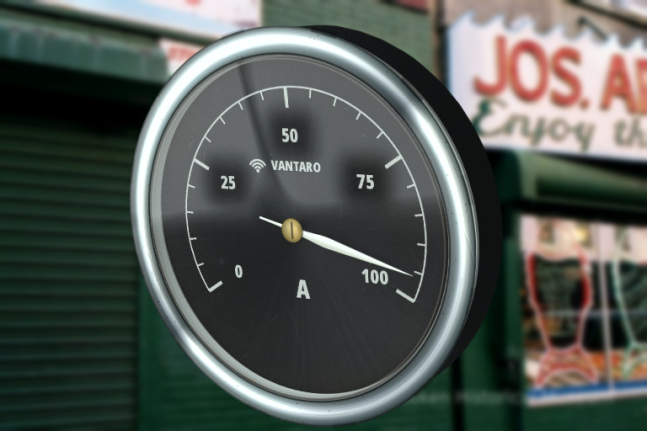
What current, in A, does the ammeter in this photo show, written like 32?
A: 95
